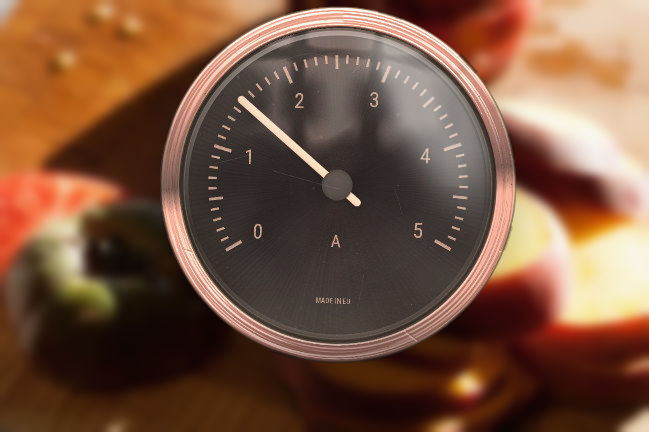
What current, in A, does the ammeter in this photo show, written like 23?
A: 1.5
